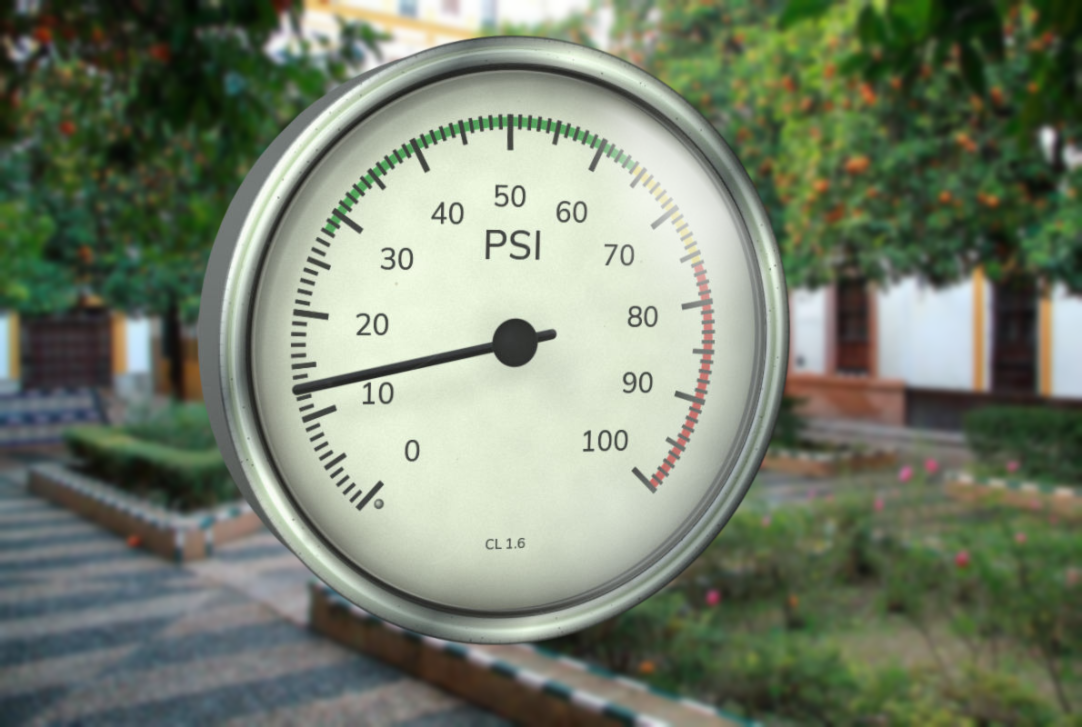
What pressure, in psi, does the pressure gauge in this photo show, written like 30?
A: 13
